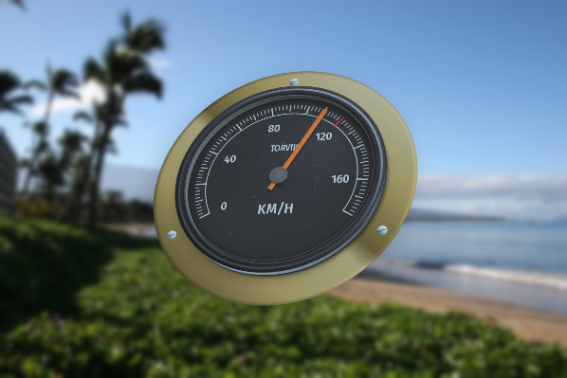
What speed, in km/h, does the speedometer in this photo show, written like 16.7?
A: 110
